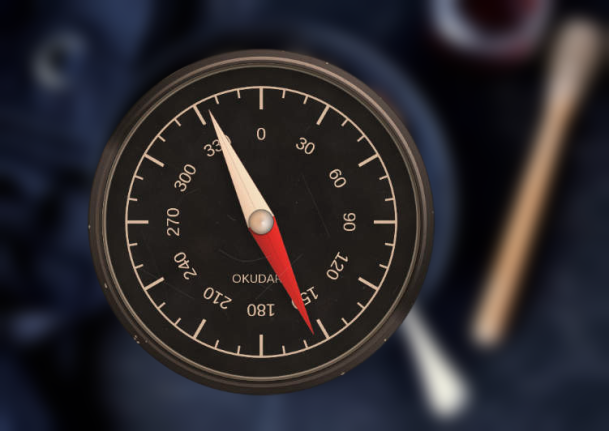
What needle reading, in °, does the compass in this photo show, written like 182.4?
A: 155
